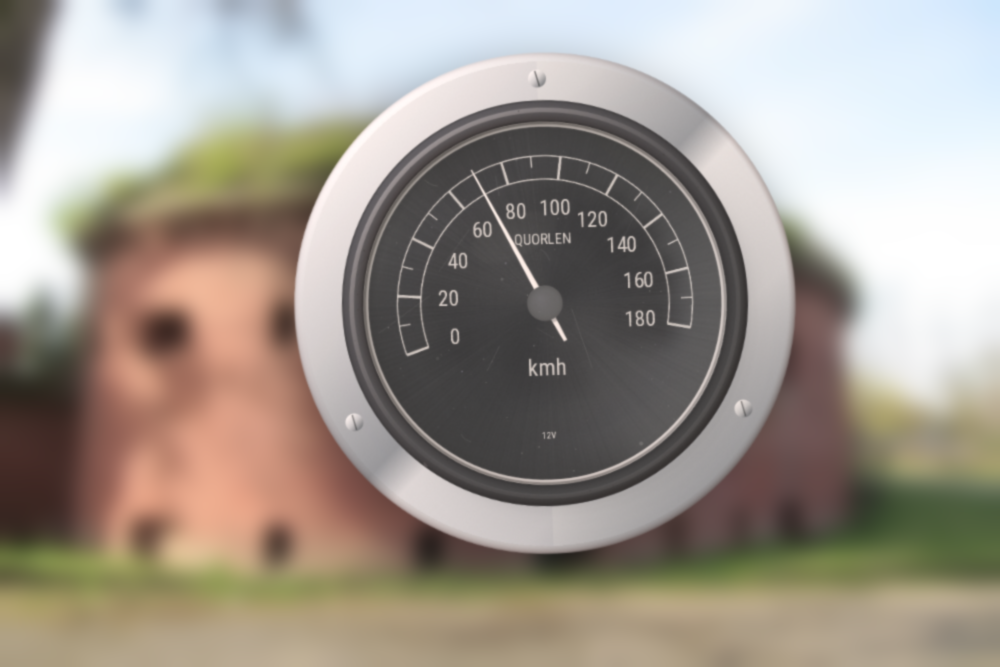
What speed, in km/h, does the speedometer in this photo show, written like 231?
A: 70
